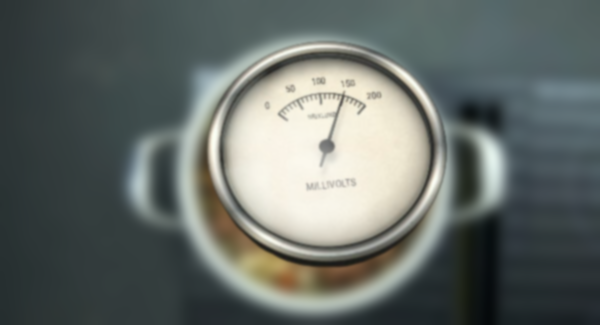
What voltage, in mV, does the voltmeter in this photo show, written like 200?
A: 150
